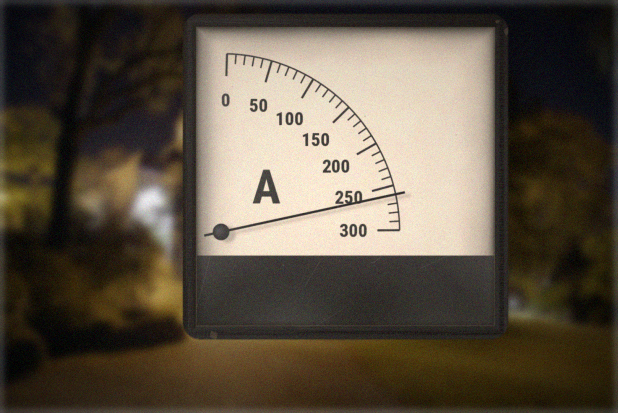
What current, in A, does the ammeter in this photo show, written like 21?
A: 260
